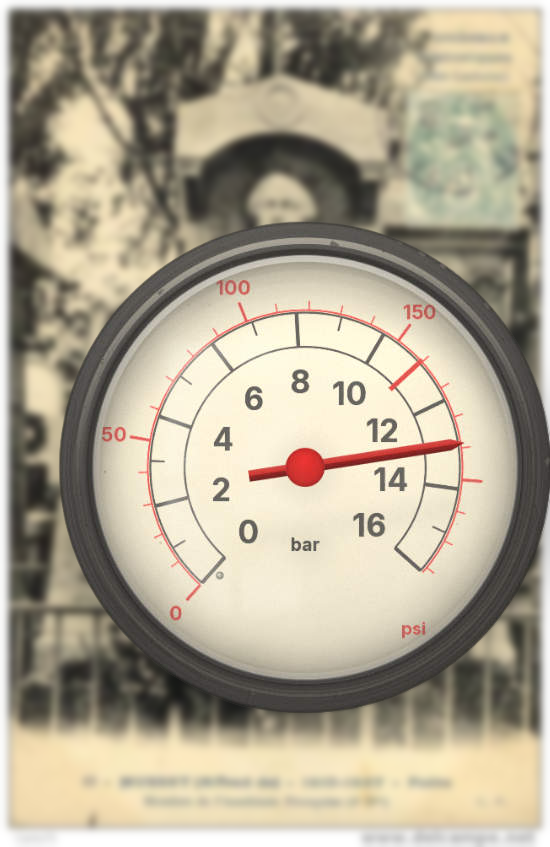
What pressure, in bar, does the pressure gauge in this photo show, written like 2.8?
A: 13
